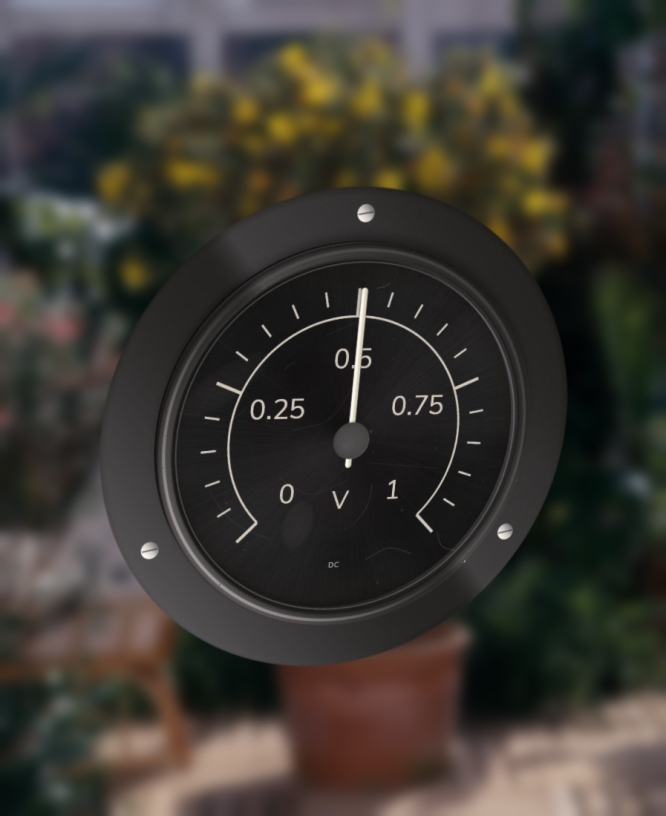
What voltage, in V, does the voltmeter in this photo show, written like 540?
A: 0.5
